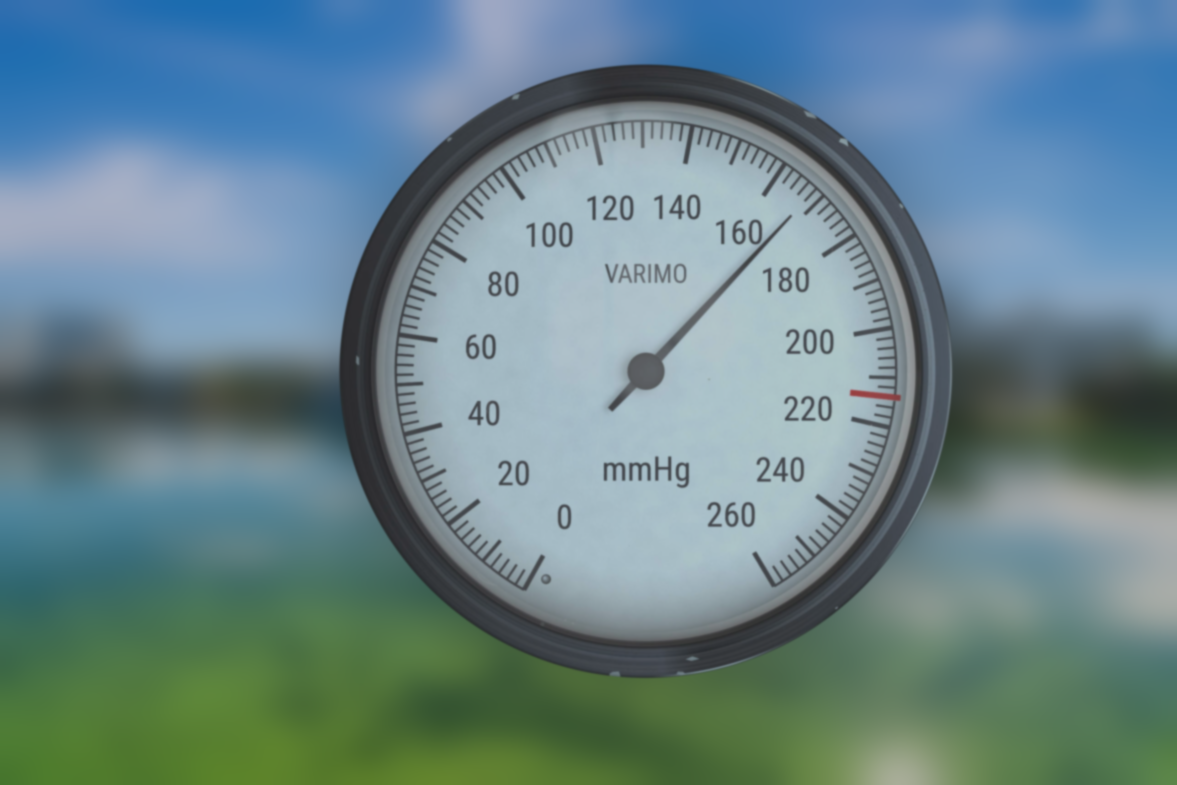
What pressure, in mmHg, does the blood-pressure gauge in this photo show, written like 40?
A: 168
